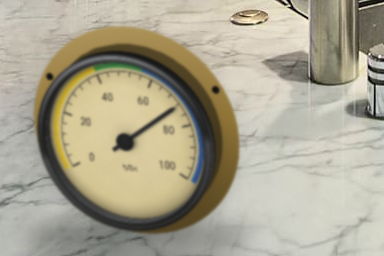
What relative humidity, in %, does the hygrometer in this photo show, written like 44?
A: 72
